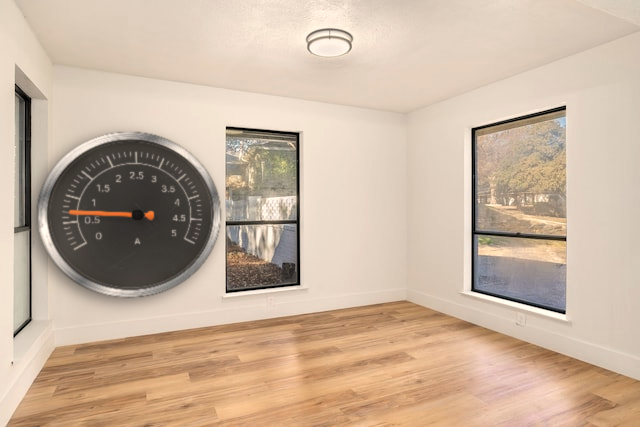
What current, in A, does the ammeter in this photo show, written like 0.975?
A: 0.7
